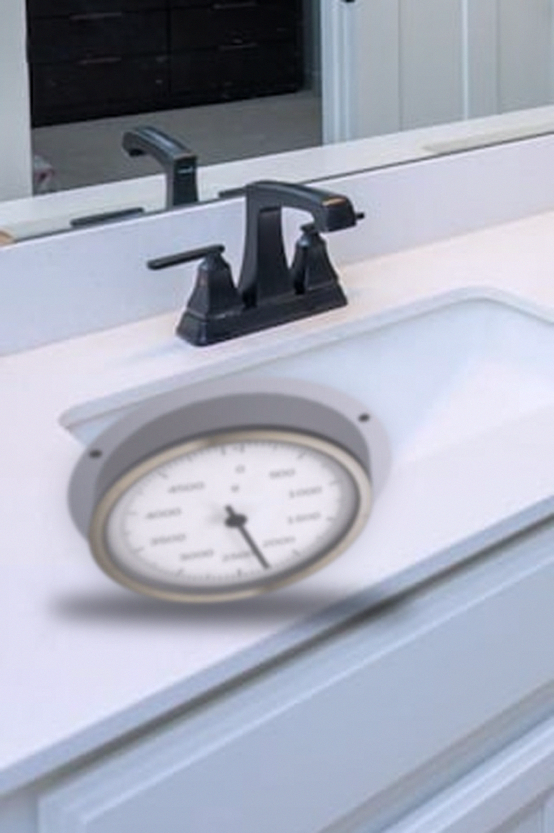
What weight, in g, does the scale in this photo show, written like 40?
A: 2250
